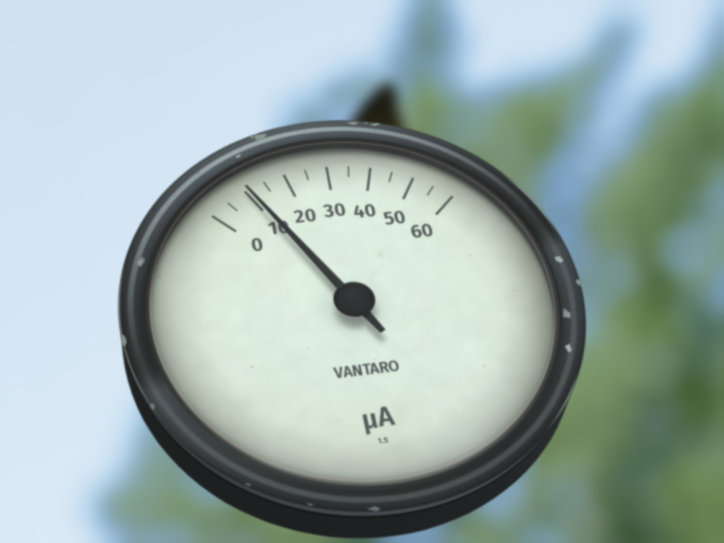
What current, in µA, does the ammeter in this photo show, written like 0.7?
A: 10
